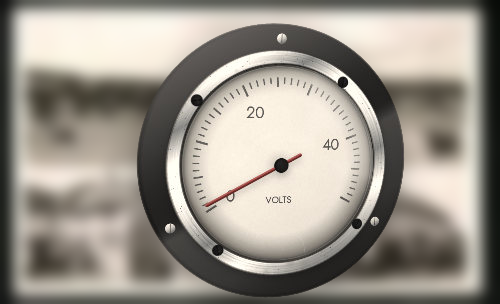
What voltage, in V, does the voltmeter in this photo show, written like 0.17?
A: 1
